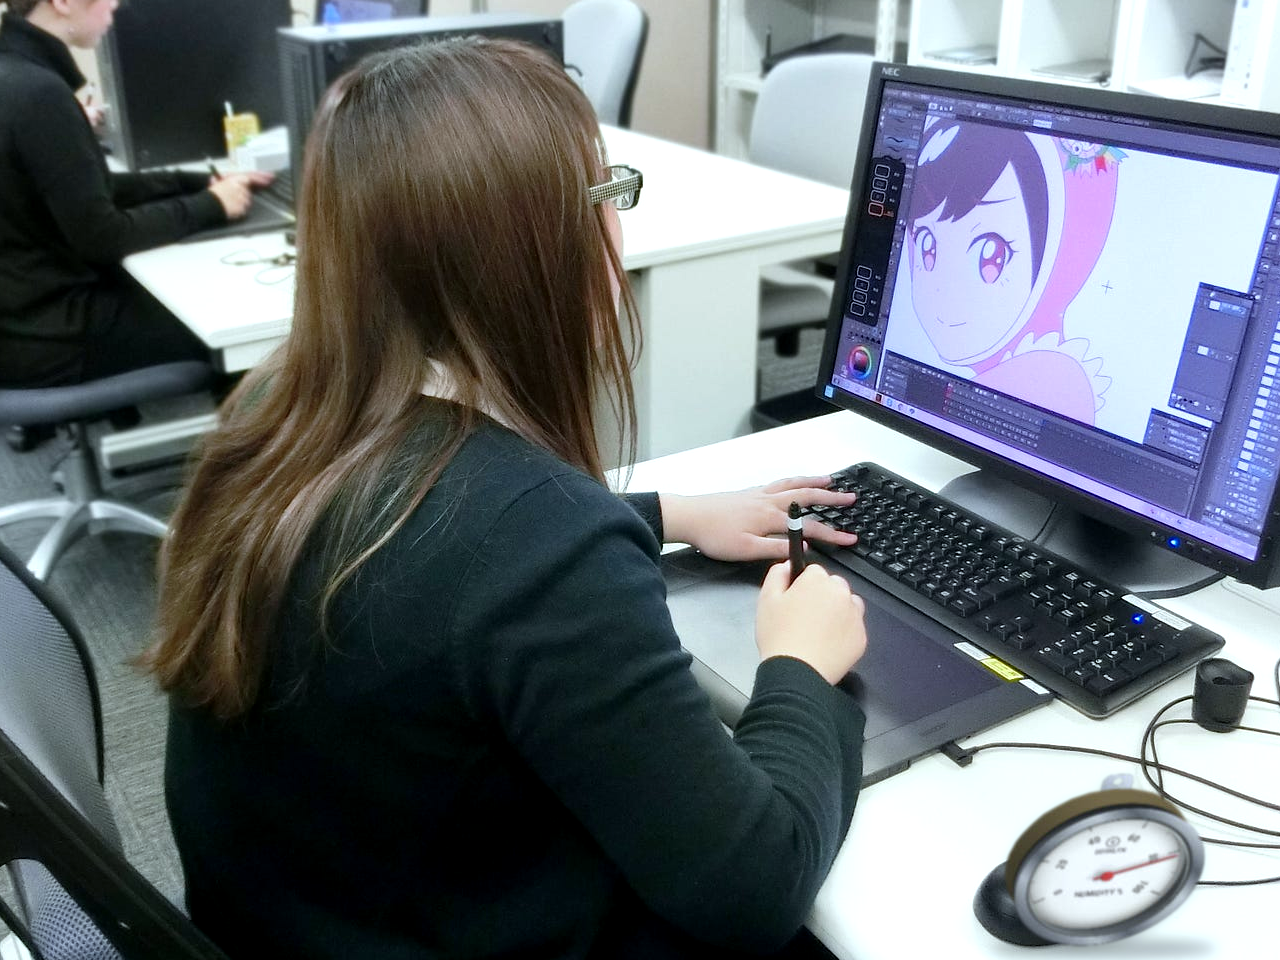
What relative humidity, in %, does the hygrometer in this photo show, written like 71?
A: 80
